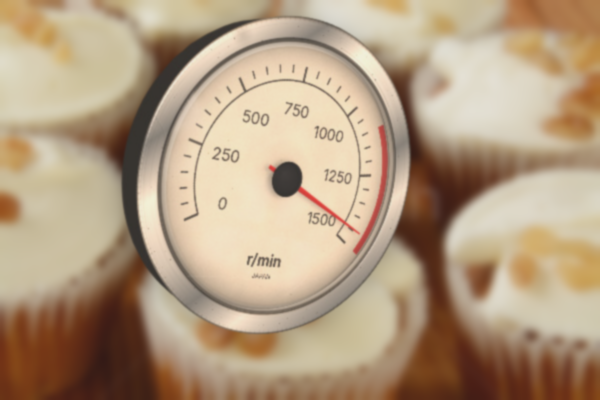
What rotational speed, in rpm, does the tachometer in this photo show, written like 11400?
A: 1450
